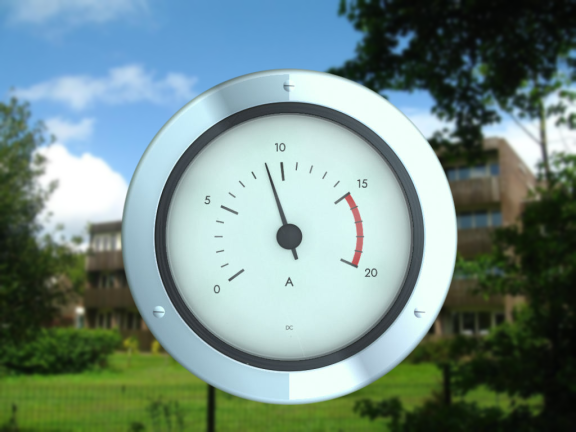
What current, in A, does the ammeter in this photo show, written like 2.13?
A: 9
